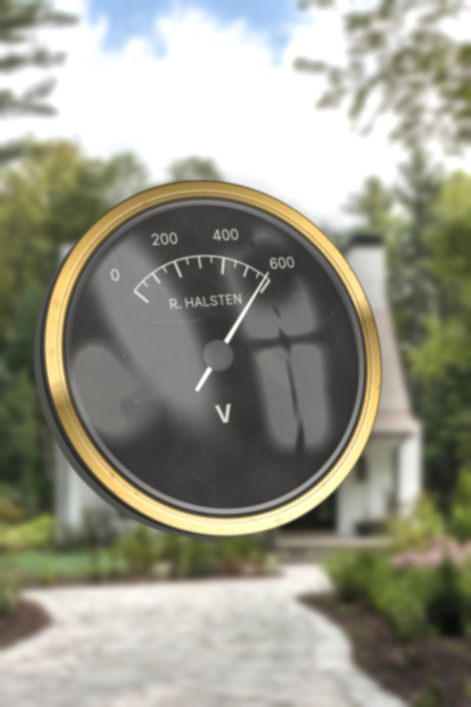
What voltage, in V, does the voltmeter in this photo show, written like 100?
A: 575
